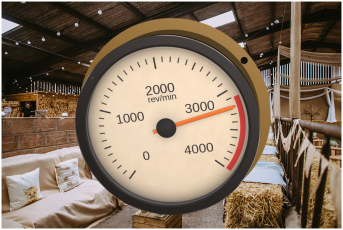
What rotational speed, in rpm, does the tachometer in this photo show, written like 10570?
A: 3200
